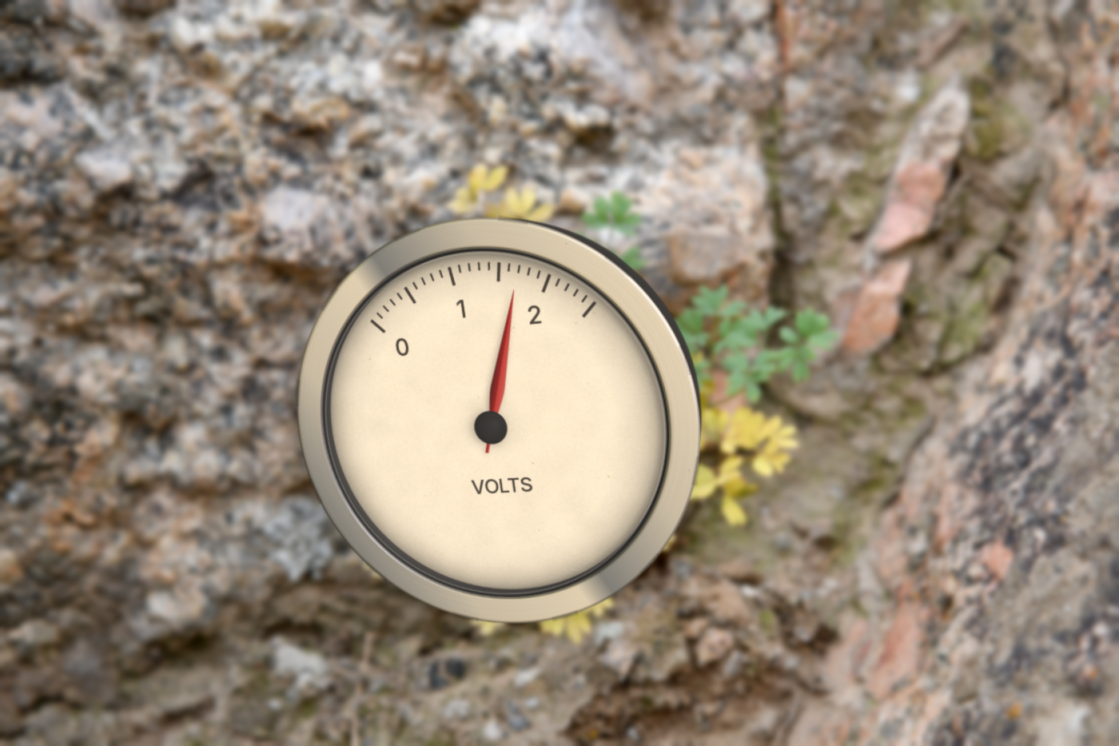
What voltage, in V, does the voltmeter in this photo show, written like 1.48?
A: 1.7
